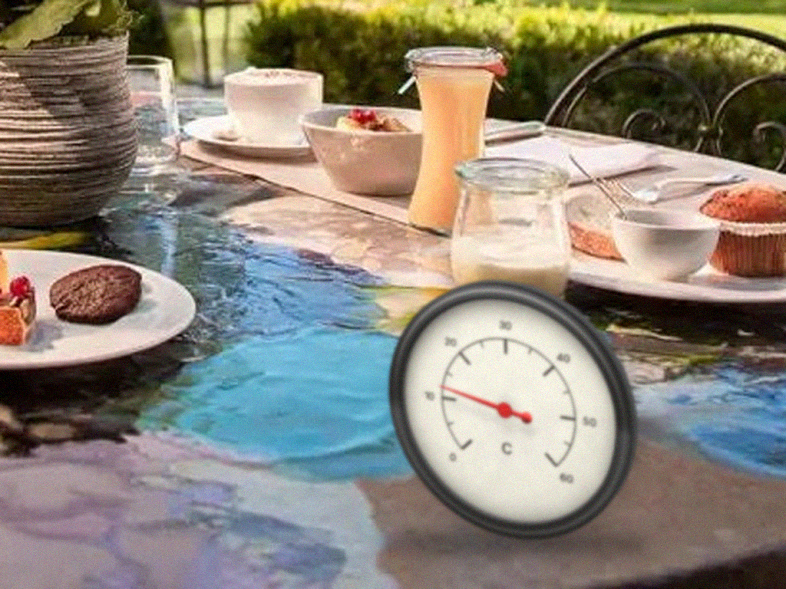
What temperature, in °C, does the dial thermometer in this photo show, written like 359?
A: 12.5
